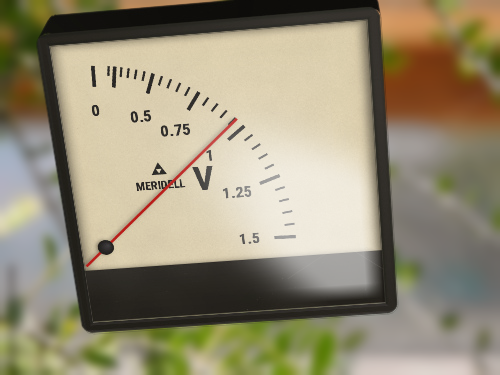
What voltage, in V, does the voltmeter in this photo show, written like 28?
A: 0.95
